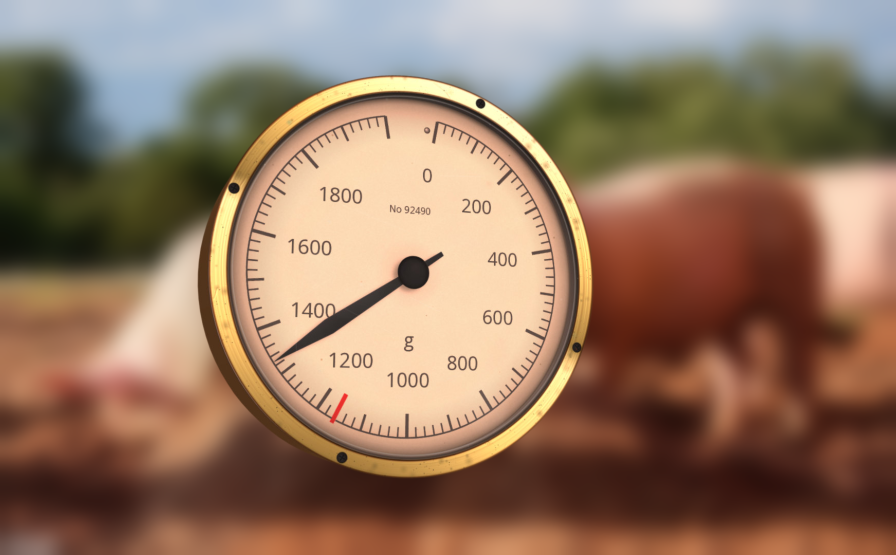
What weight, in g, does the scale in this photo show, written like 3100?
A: 1330
